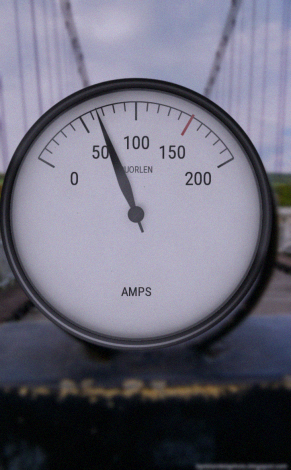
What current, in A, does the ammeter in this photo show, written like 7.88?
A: 65
